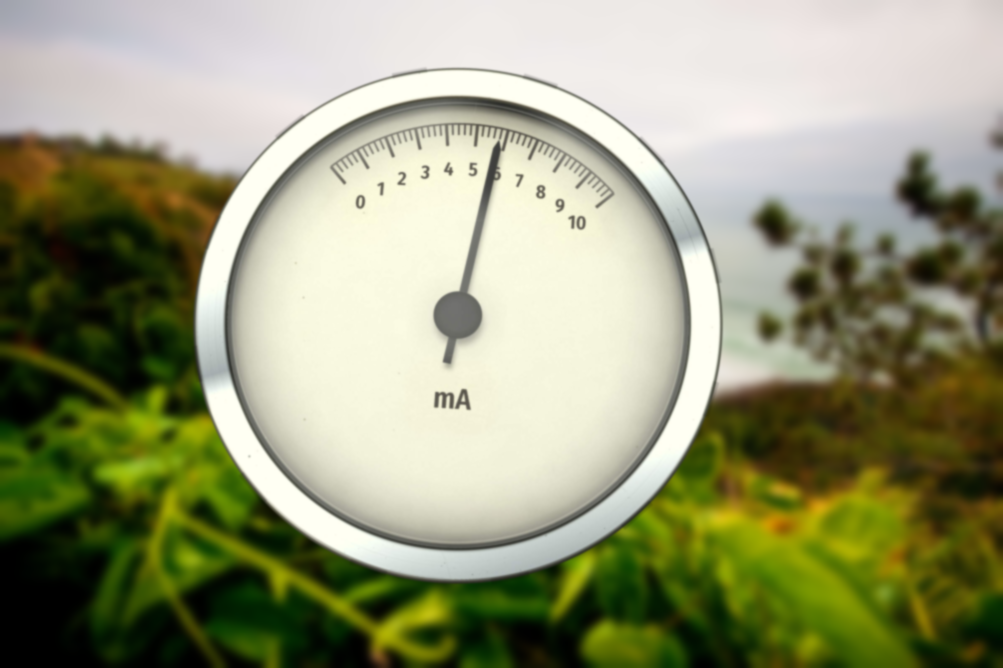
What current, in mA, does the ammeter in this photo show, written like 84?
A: 5.8
